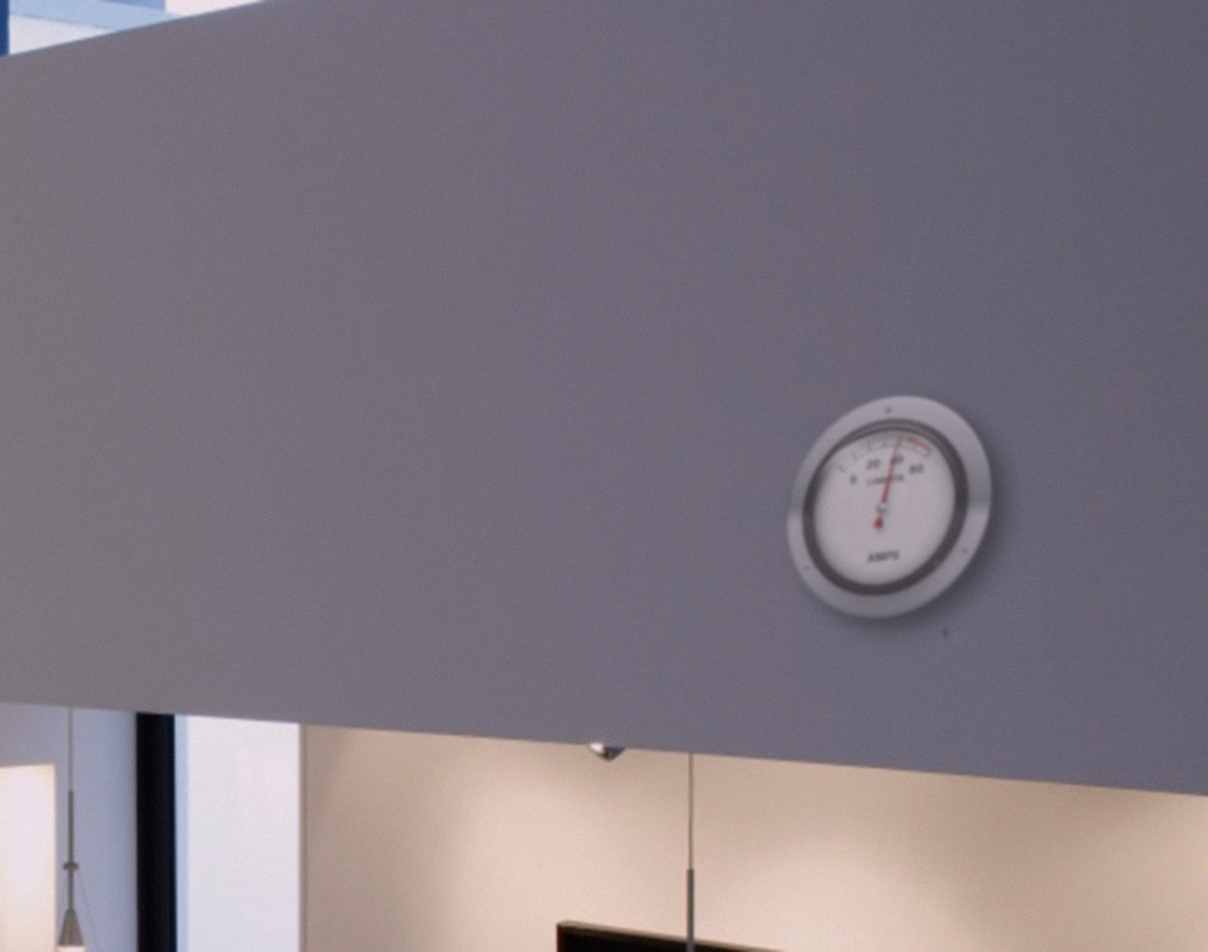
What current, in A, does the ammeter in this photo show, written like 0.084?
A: 40
